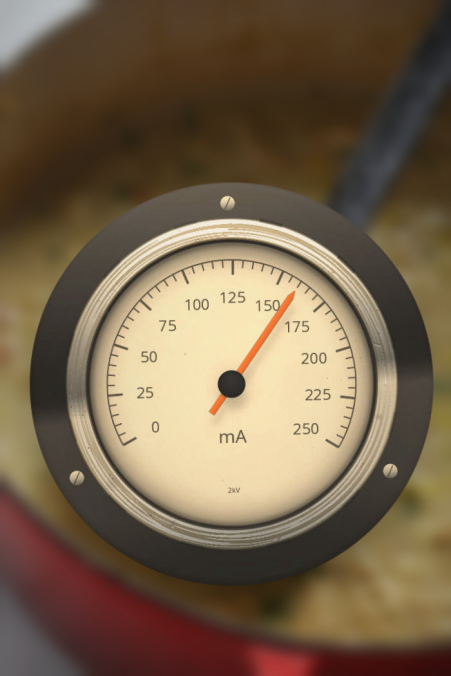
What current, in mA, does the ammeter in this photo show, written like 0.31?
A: 160
